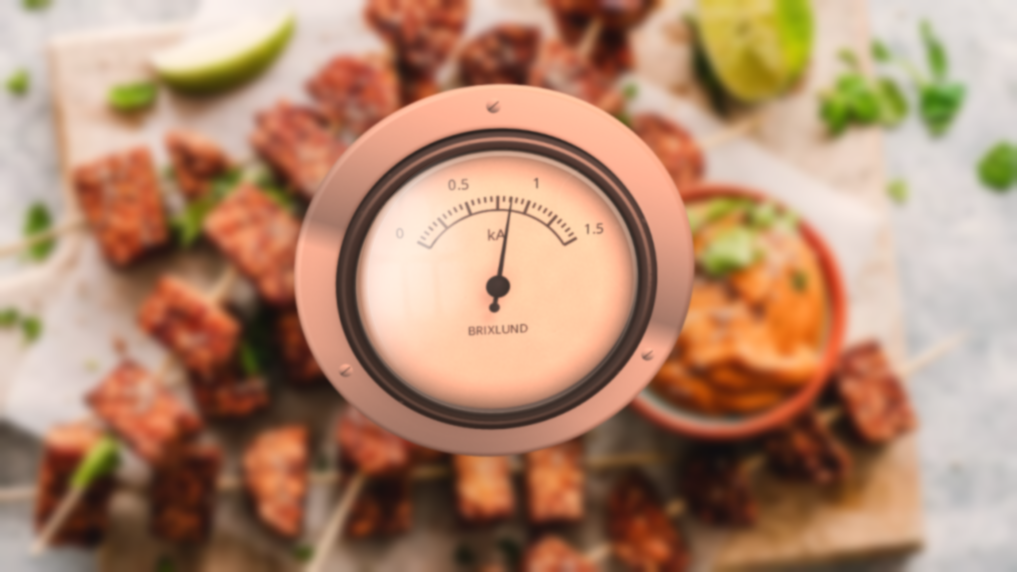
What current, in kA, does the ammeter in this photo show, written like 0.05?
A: 0.85
